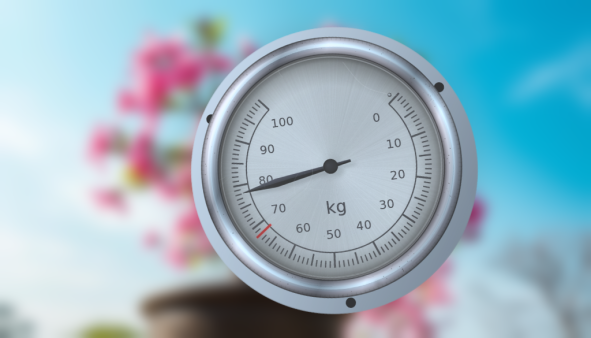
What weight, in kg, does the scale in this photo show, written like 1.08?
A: 78
